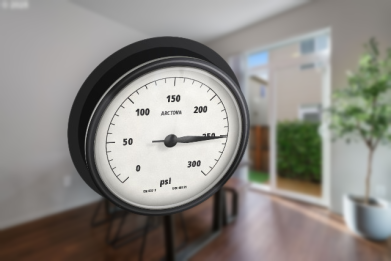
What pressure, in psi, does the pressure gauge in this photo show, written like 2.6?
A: 250
